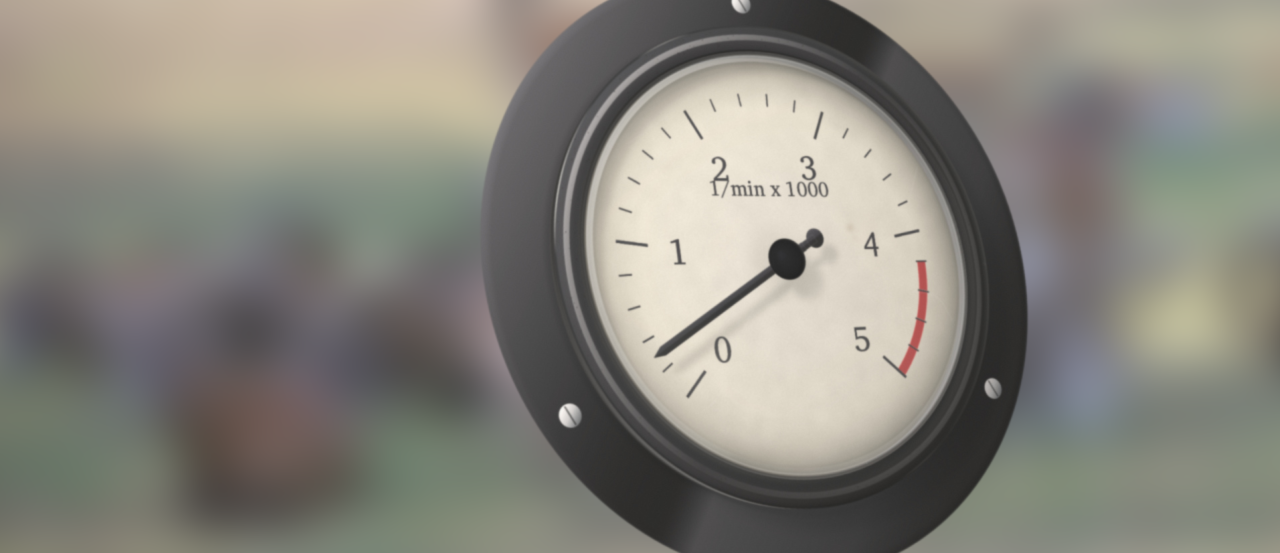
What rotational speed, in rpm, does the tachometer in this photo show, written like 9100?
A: 300
